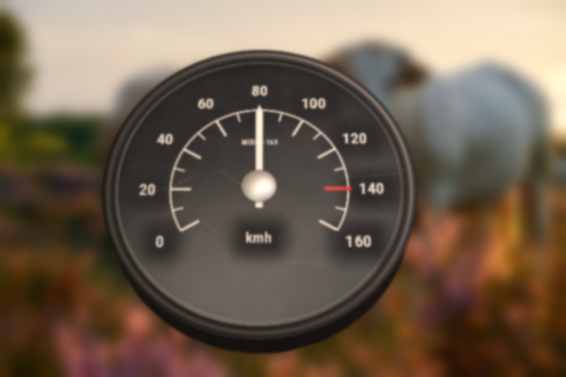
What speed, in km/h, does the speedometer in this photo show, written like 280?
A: 80
